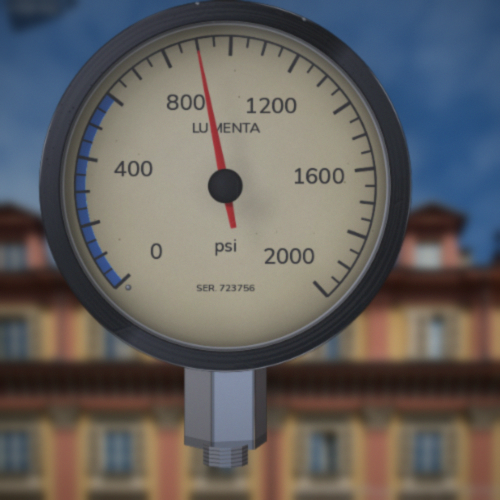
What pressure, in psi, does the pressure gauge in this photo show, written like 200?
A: 900
